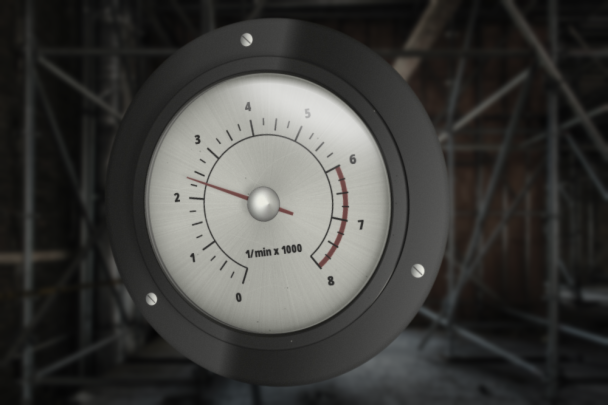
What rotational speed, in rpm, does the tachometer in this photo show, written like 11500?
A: 2375
